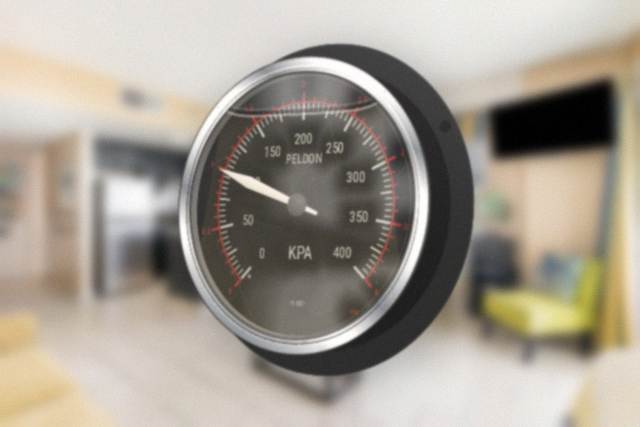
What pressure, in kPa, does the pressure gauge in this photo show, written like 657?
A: 100
